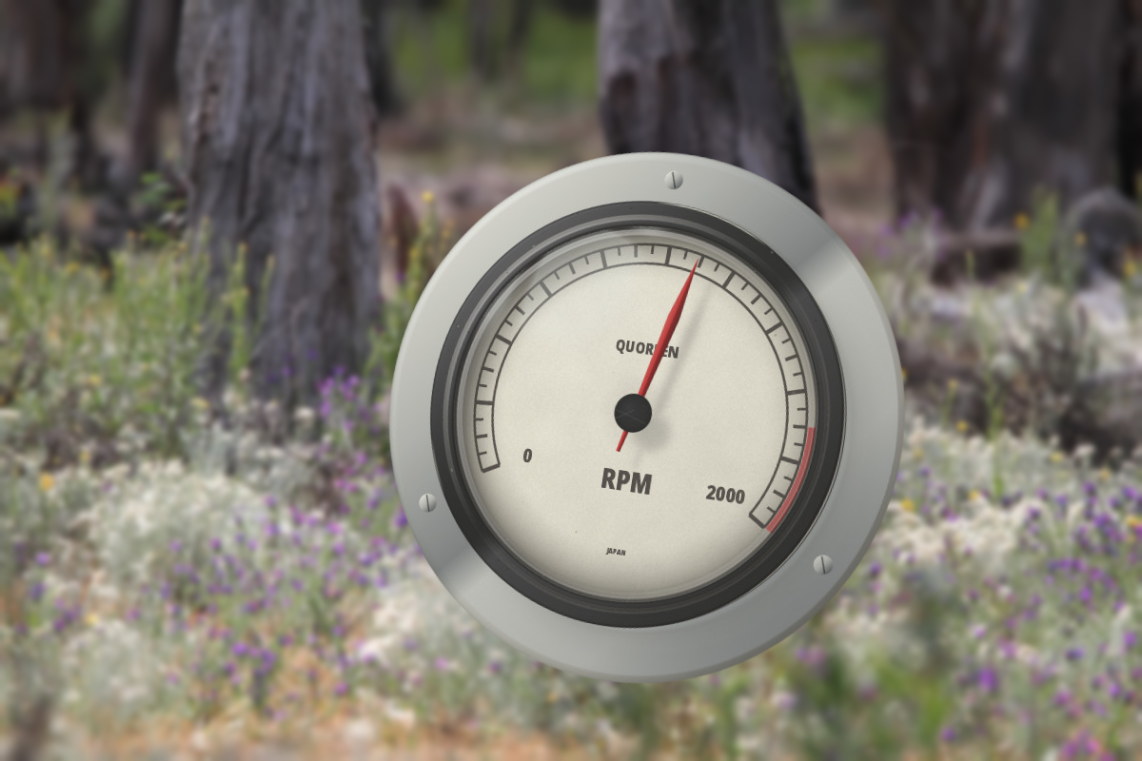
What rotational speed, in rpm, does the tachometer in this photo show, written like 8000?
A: 1100
